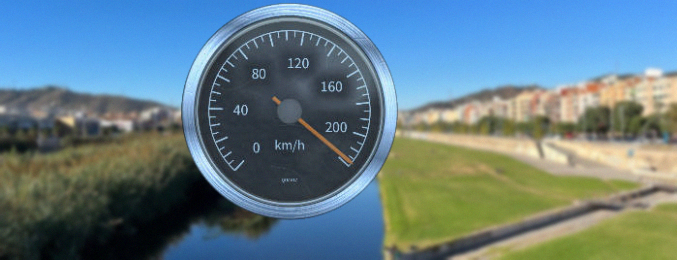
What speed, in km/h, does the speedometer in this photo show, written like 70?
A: 217.5
